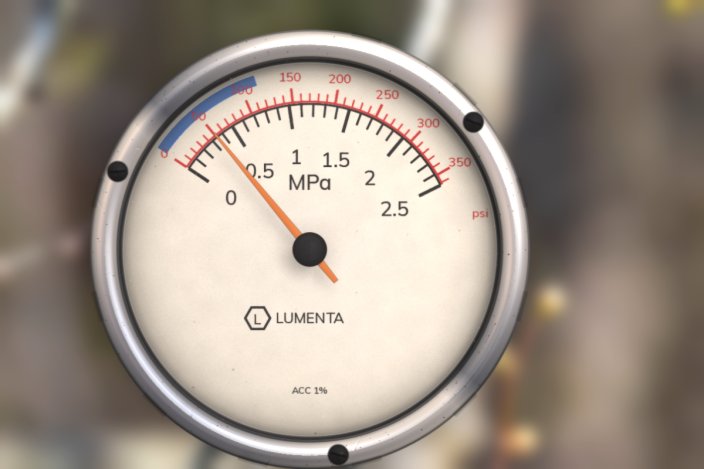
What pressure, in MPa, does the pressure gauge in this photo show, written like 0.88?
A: 0.35
